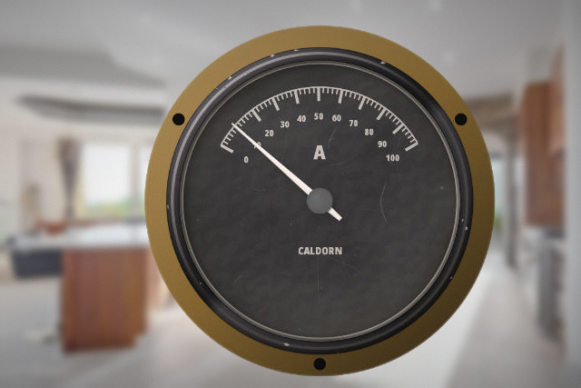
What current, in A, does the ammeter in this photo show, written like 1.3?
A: 10
